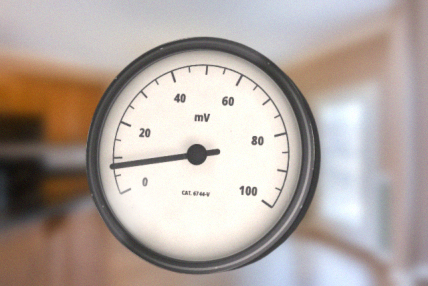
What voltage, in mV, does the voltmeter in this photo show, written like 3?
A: 7.5
